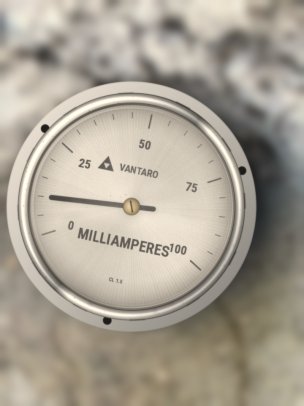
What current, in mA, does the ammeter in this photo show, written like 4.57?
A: 10
